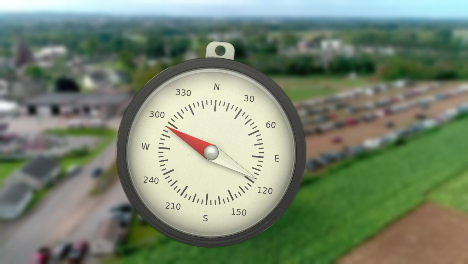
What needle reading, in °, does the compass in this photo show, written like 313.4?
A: 295
